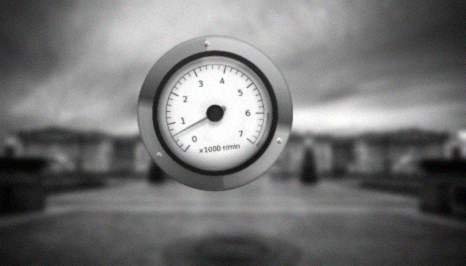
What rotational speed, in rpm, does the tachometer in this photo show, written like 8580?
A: 600
